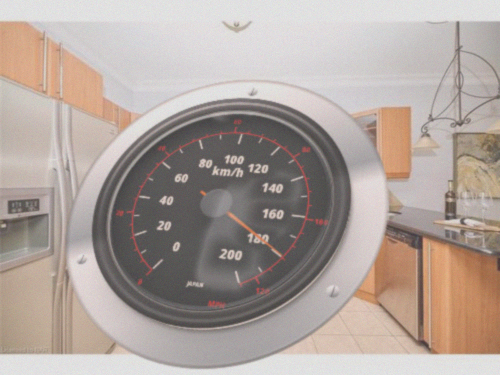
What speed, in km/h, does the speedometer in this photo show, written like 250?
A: 180
